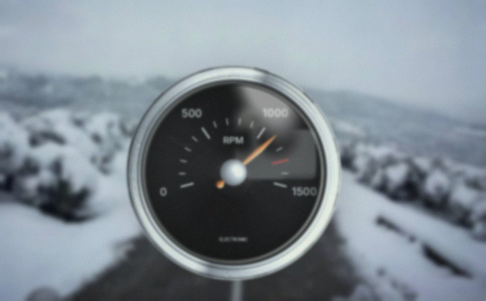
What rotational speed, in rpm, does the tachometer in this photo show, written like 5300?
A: 1100
